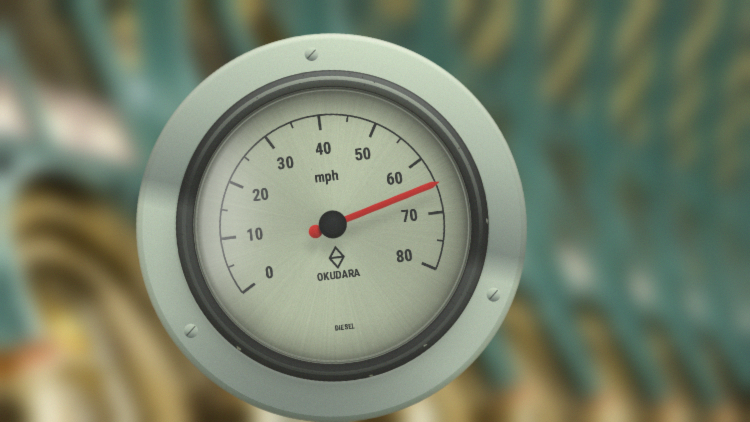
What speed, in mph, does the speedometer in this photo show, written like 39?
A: 65
